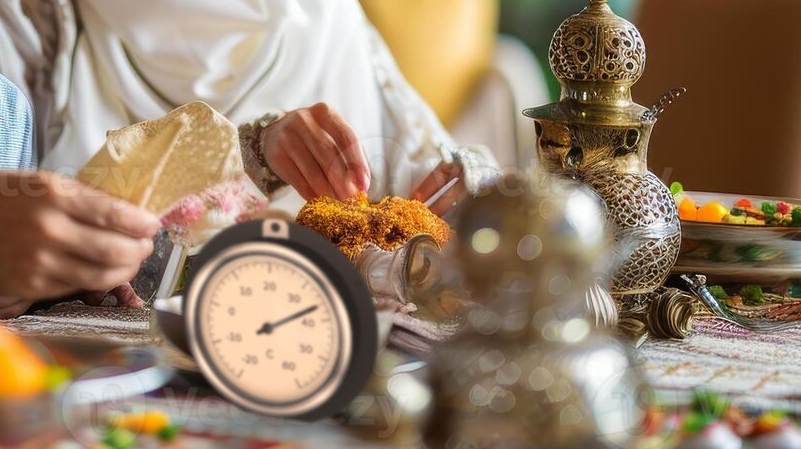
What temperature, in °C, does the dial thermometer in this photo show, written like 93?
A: 36
